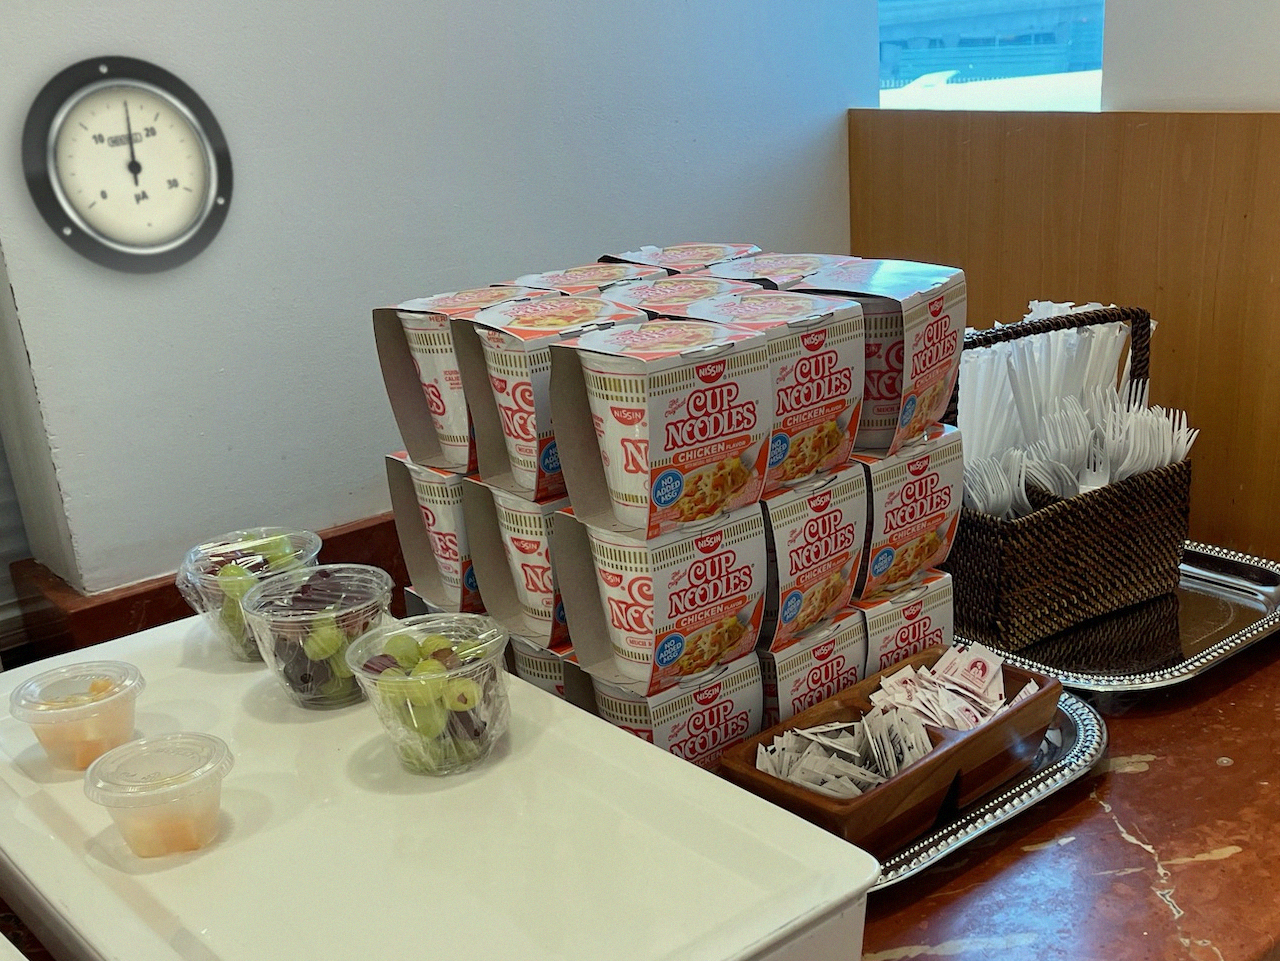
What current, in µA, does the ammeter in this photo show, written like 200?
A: 16
